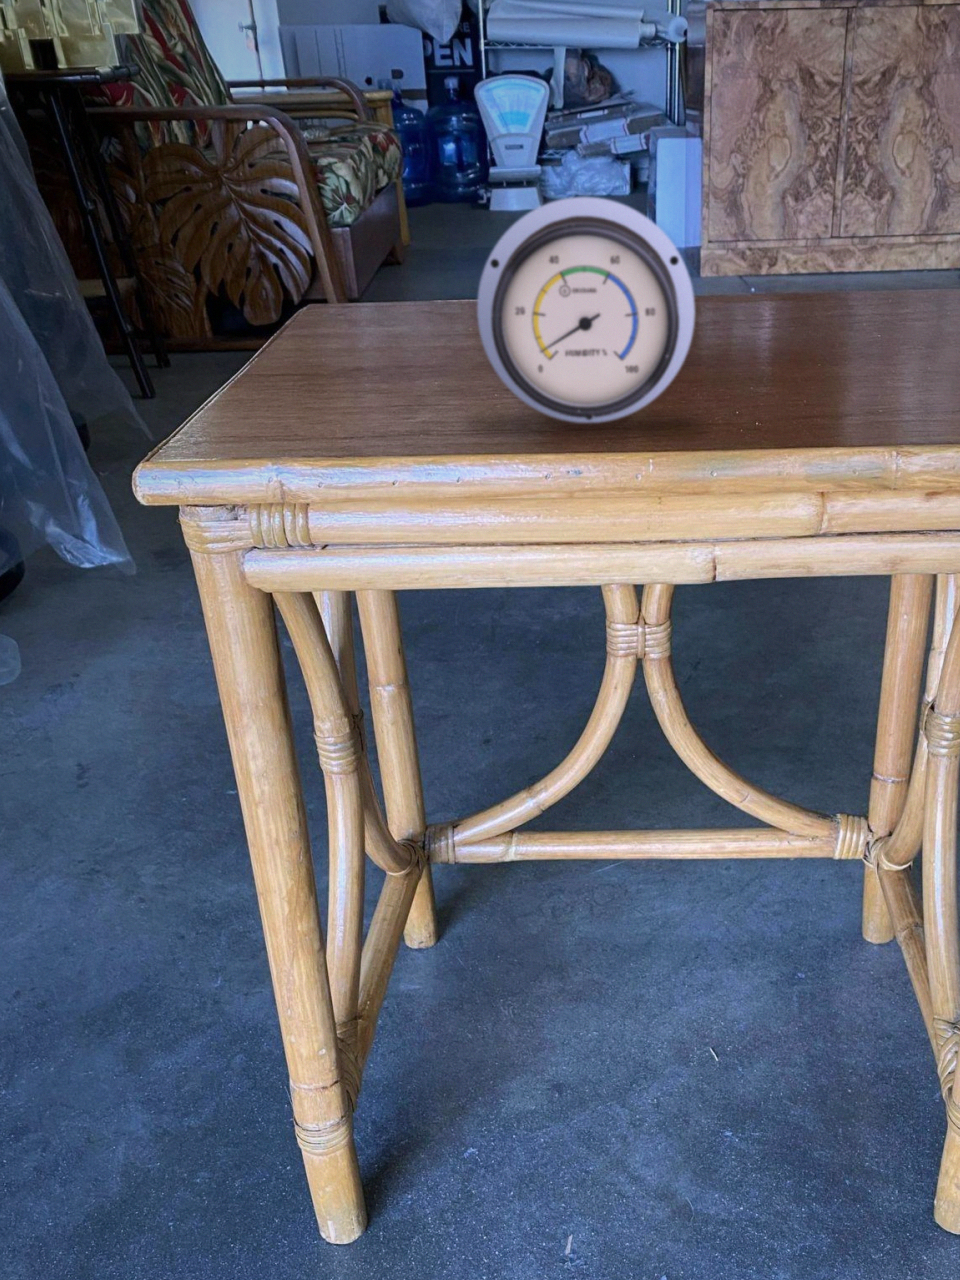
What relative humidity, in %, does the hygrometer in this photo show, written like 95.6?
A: 5
